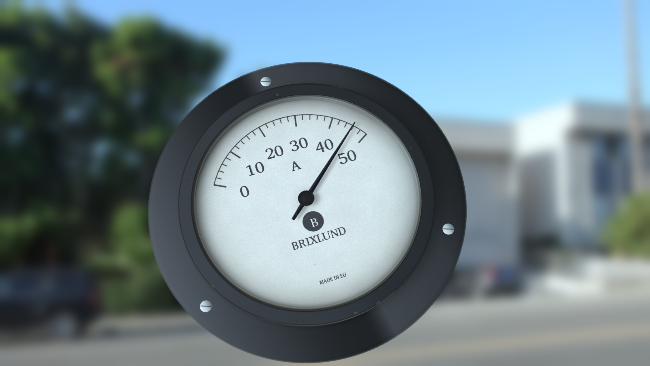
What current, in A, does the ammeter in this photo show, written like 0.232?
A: 46
